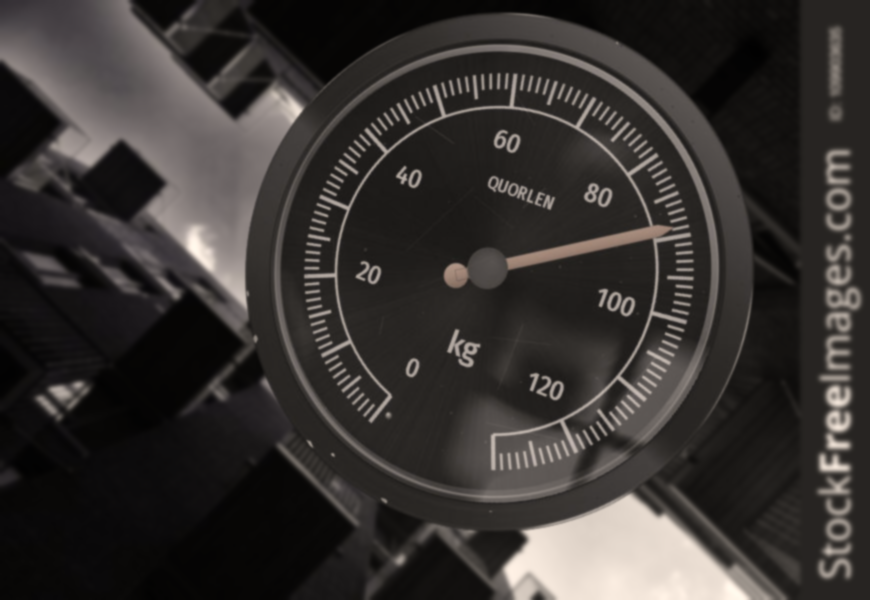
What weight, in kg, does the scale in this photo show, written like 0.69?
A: 89
